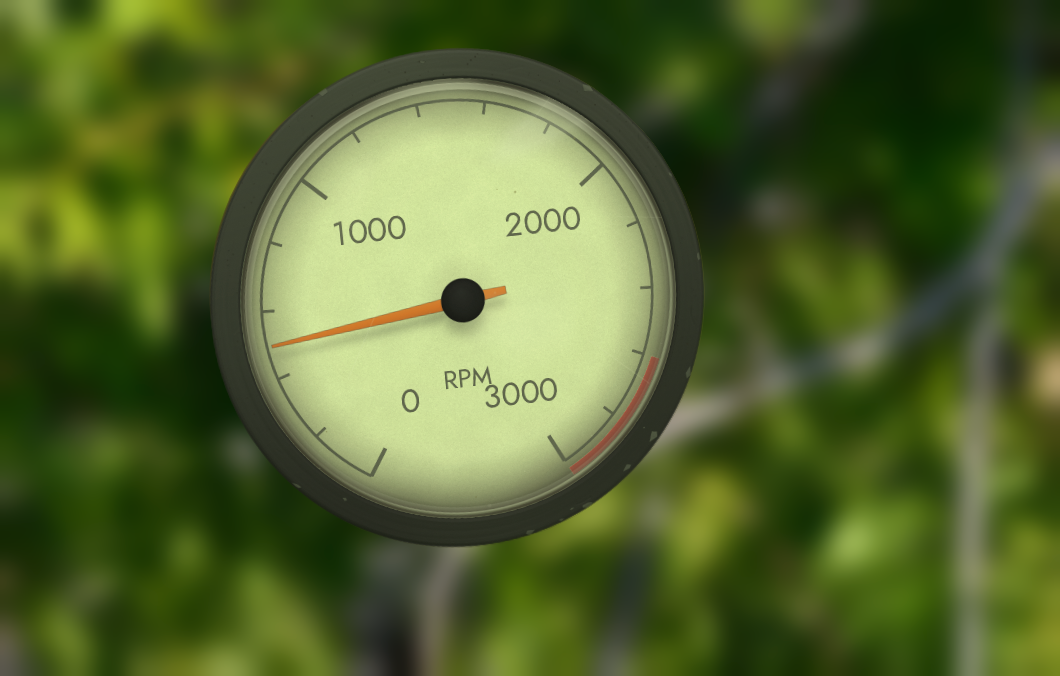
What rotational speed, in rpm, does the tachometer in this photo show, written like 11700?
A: 500
